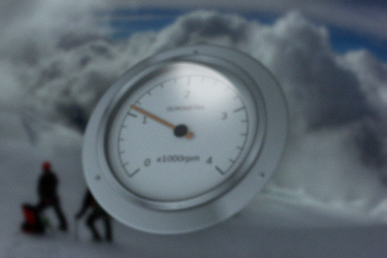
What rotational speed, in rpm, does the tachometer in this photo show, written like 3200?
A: 1100
